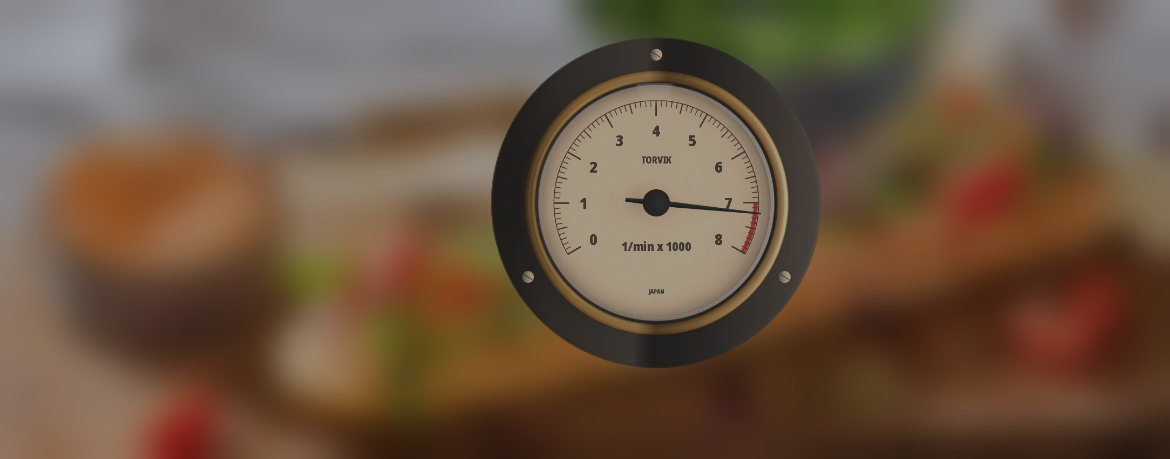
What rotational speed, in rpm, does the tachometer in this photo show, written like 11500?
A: 7200
